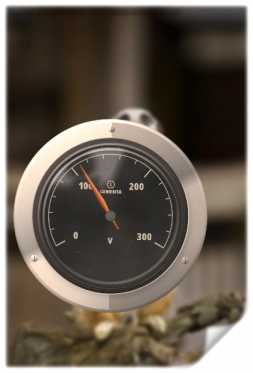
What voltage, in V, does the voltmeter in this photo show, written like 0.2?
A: 110
